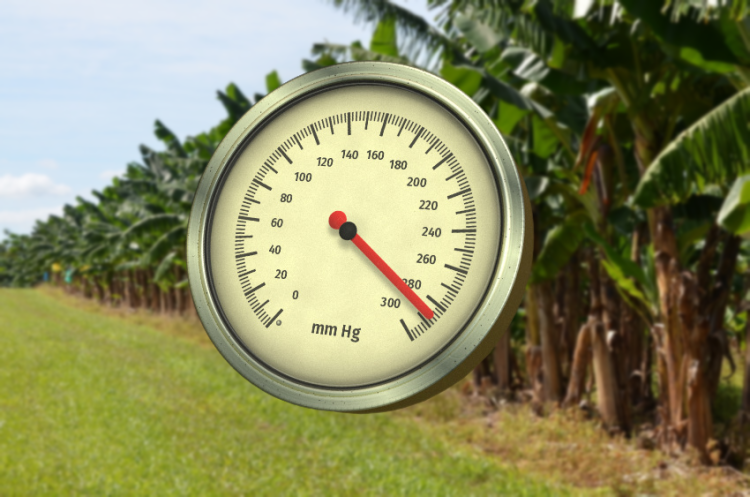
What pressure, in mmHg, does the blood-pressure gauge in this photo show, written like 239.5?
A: 286
